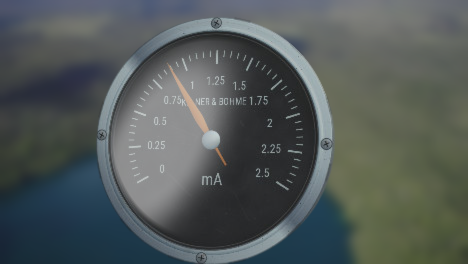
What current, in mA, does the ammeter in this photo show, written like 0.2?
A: 0.9
